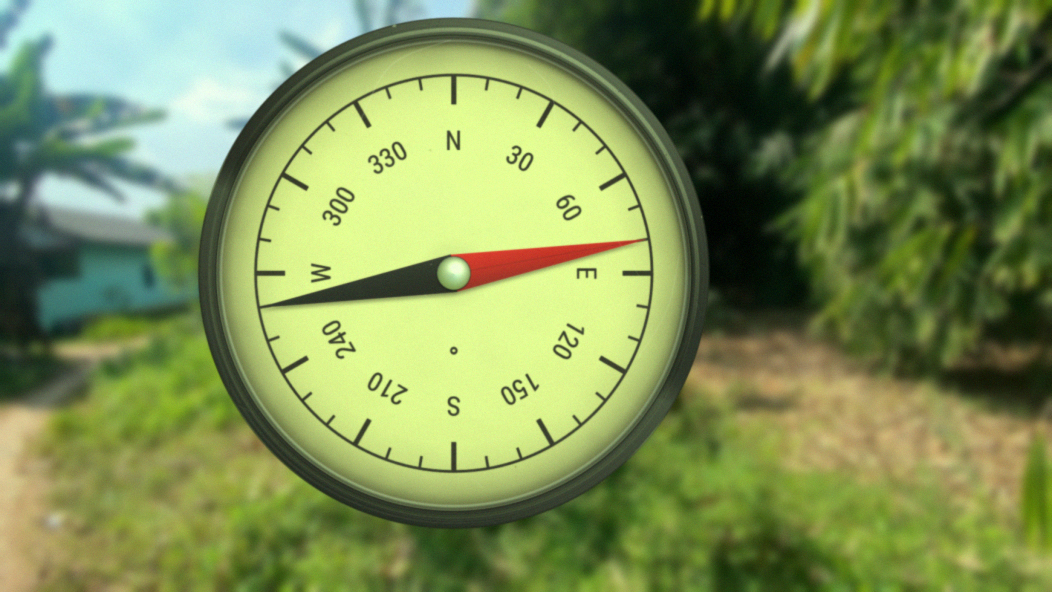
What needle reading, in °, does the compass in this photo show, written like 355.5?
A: 80
